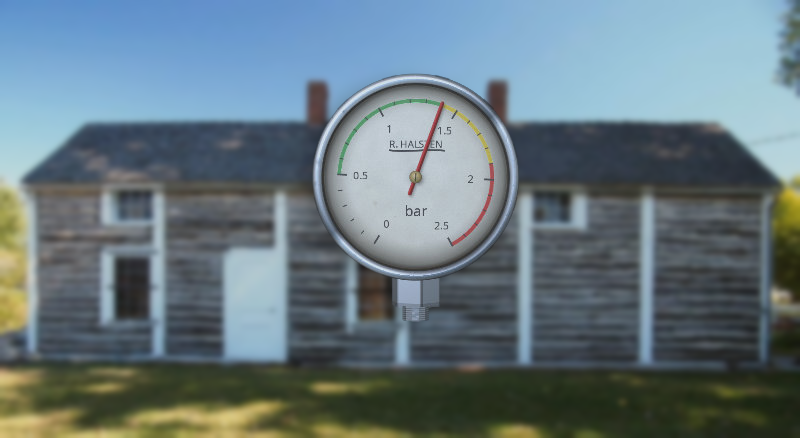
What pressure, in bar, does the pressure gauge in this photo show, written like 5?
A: 1.4
